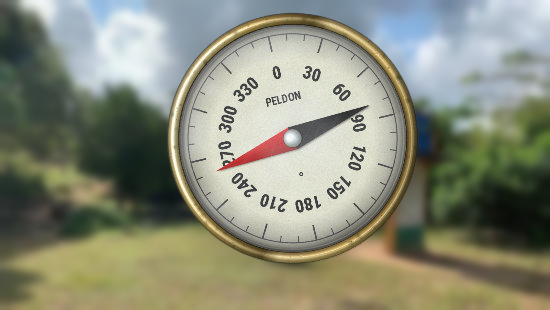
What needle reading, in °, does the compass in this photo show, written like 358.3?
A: 260
